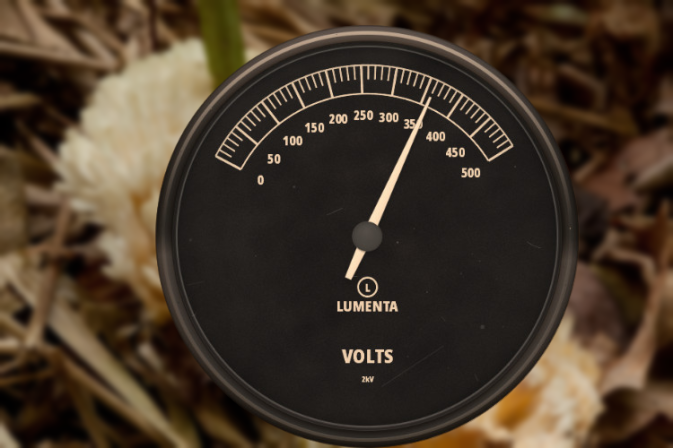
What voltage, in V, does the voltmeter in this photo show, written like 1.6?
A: 360
